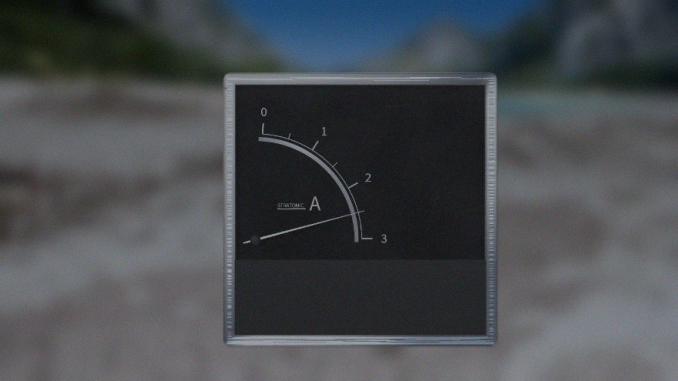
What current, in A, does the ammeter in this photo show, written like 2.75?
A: 2.5
